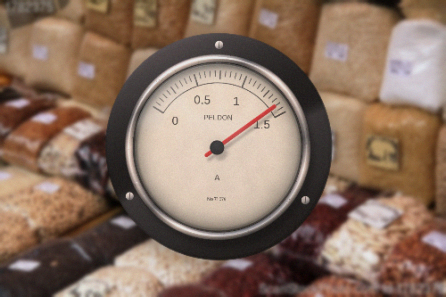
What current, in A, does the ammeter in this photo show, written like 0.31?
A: 1.4
